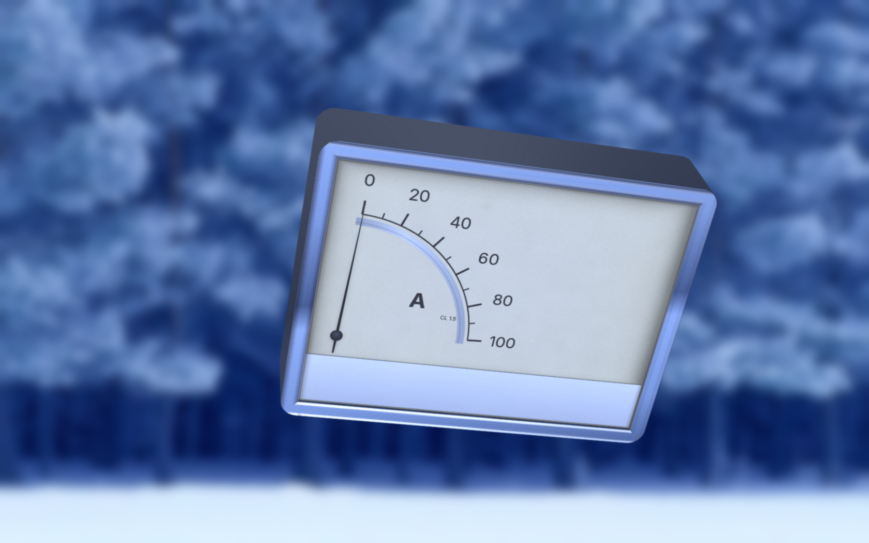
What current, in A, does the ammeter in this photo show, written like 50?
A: 0
